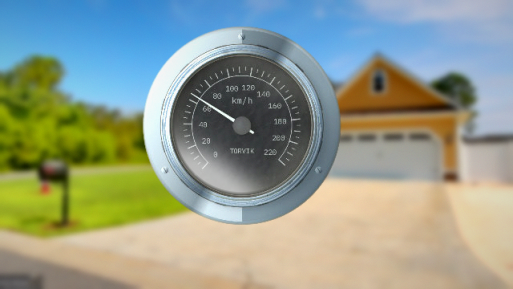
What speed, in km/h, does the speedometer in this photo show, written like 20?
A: 65
